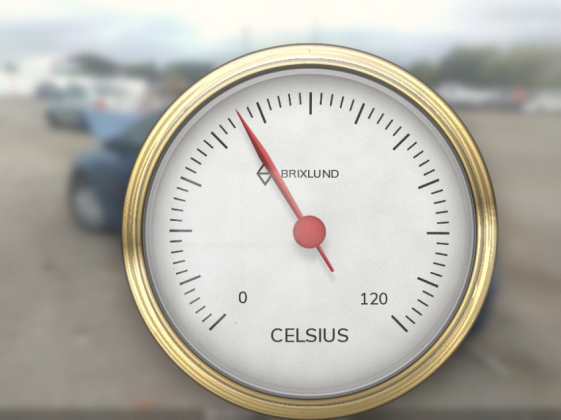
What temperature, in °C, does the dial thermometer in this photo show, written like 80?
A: 46
